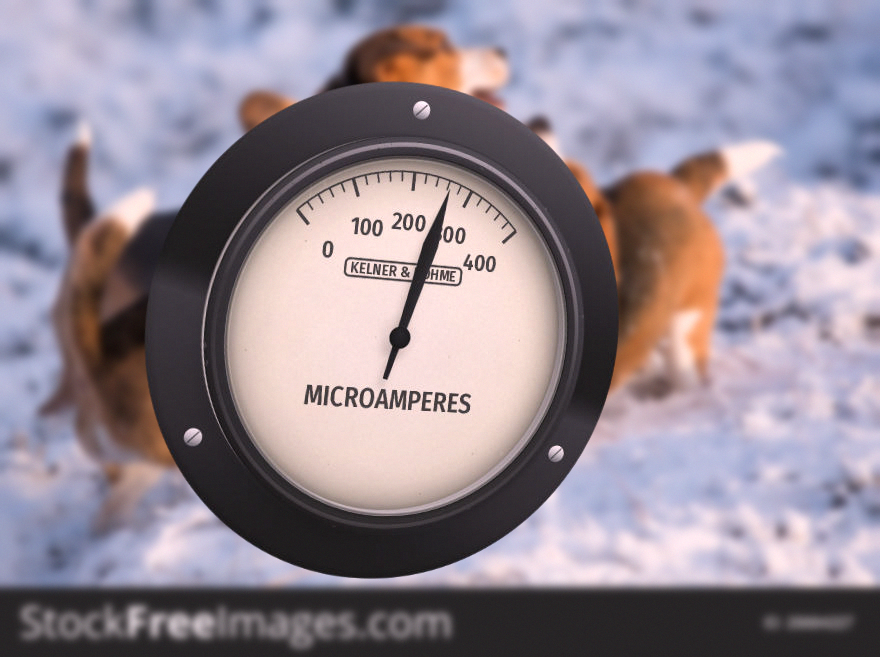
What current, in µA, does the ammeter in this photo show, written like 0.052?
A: 260
